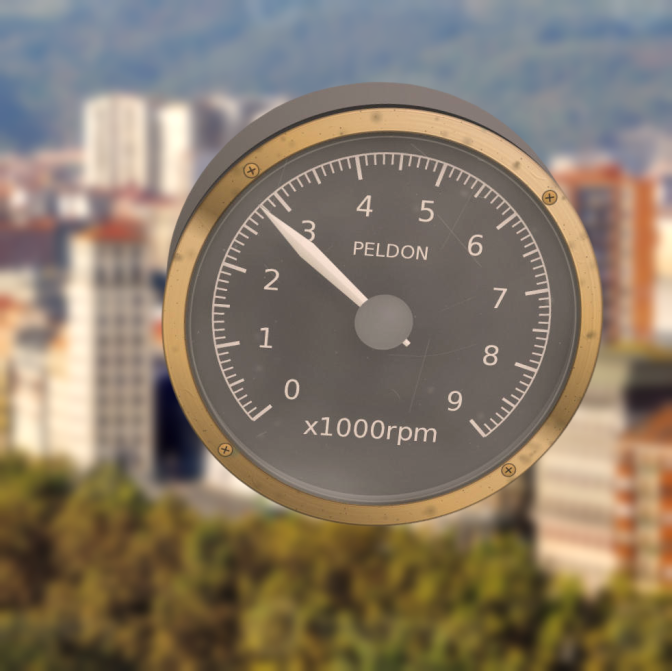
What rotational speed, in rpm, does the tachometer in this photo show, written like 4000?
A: 2800
